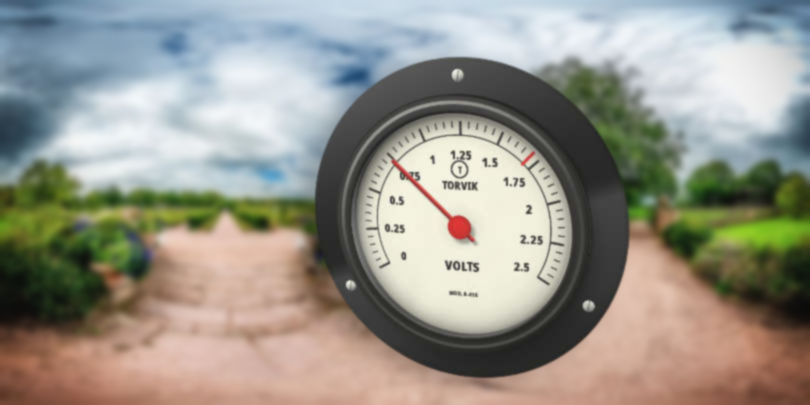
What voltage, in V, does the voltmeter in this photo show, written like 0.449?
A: 0.75
